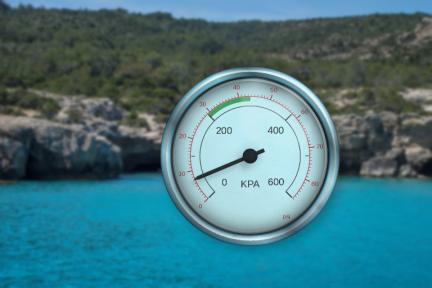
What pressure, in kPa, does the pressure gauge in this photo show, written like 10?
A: 50
